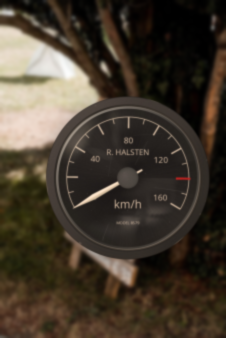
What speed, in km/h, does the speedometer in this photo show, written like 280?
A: 0
